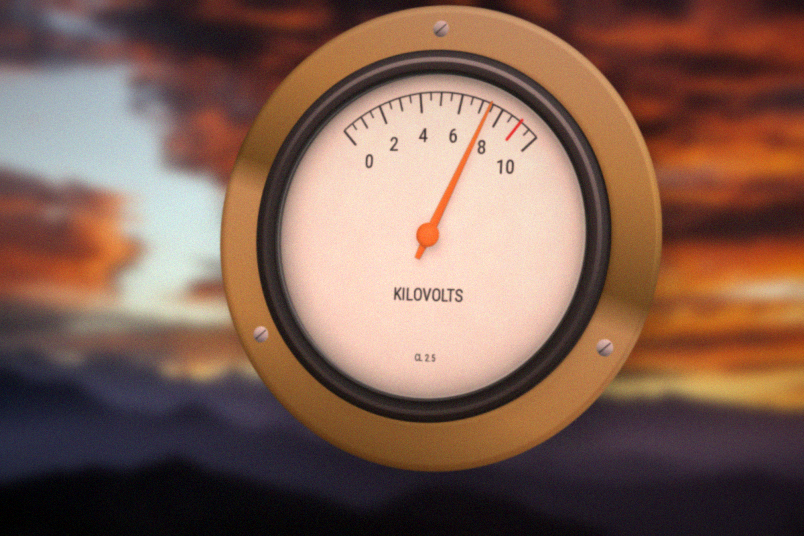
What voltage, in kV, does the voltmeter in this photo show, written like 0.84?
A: 7.5
